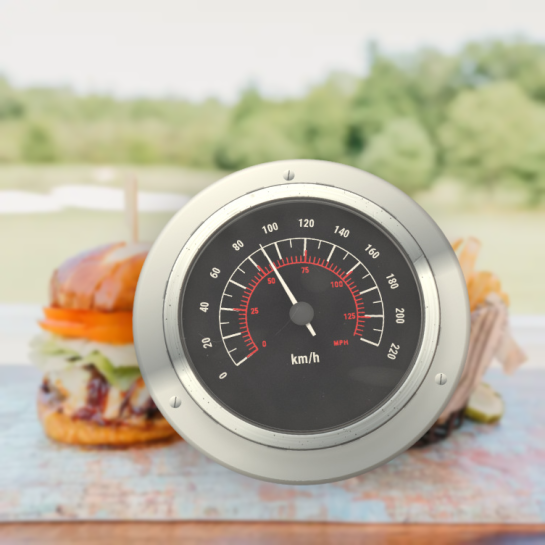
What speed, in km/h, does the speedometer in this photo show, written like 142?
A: 90
